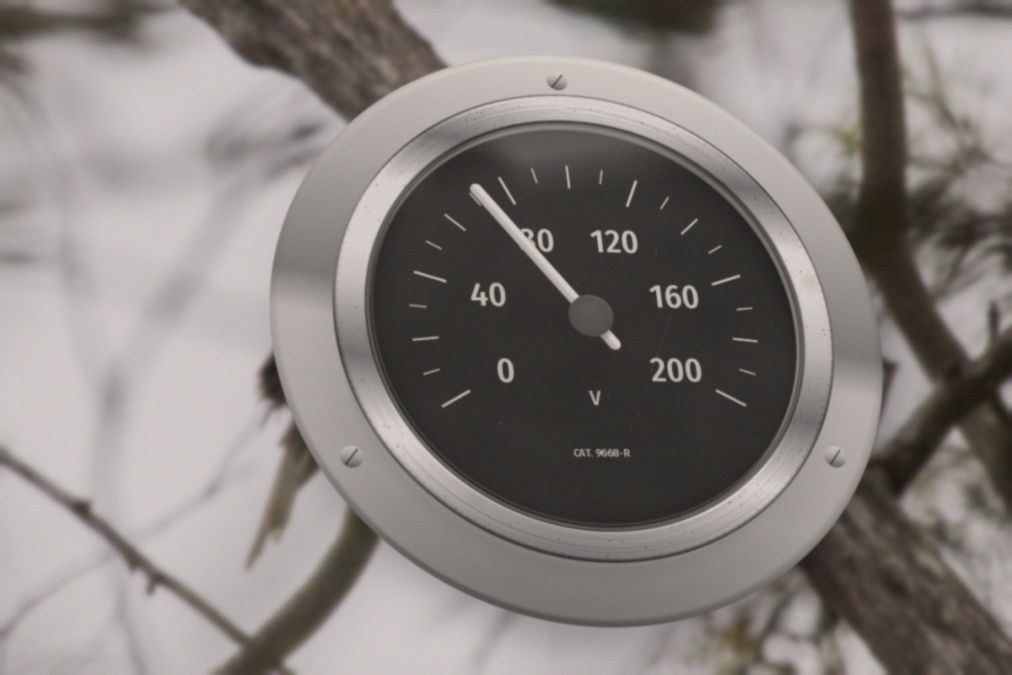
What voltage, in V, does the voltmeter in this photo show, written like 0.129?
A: 70
